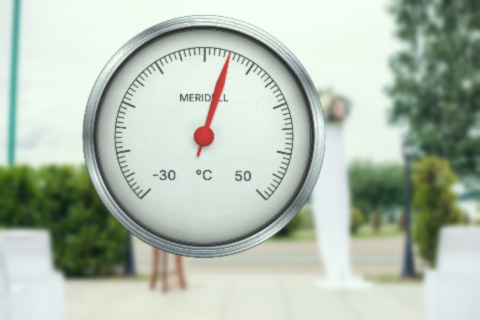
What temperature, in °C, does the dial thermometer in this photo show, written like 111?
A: 15
